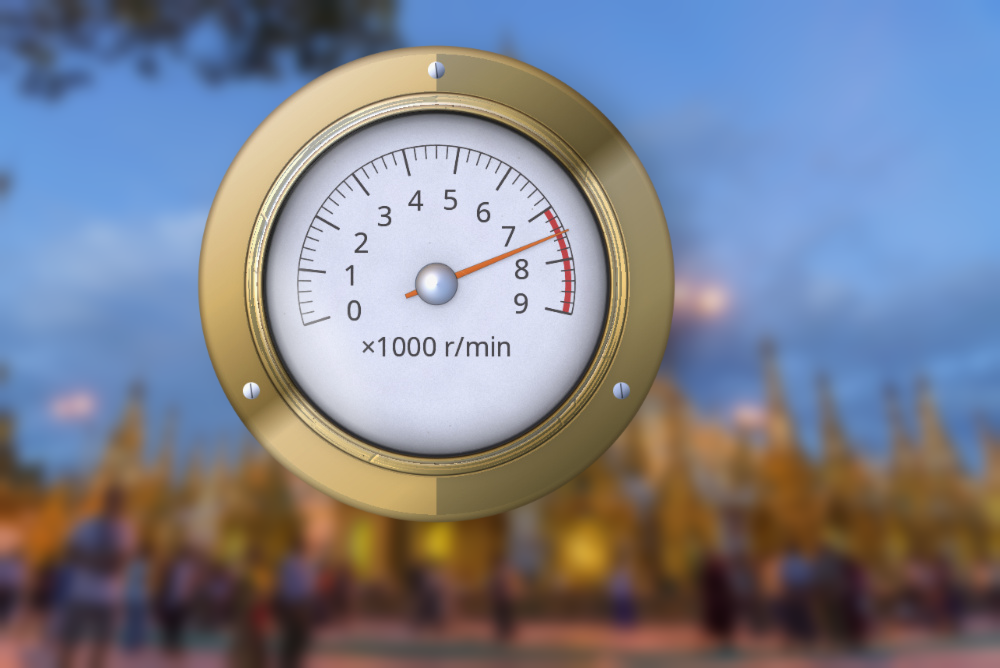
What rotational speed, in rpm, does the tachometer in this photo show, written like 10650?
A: 7500
